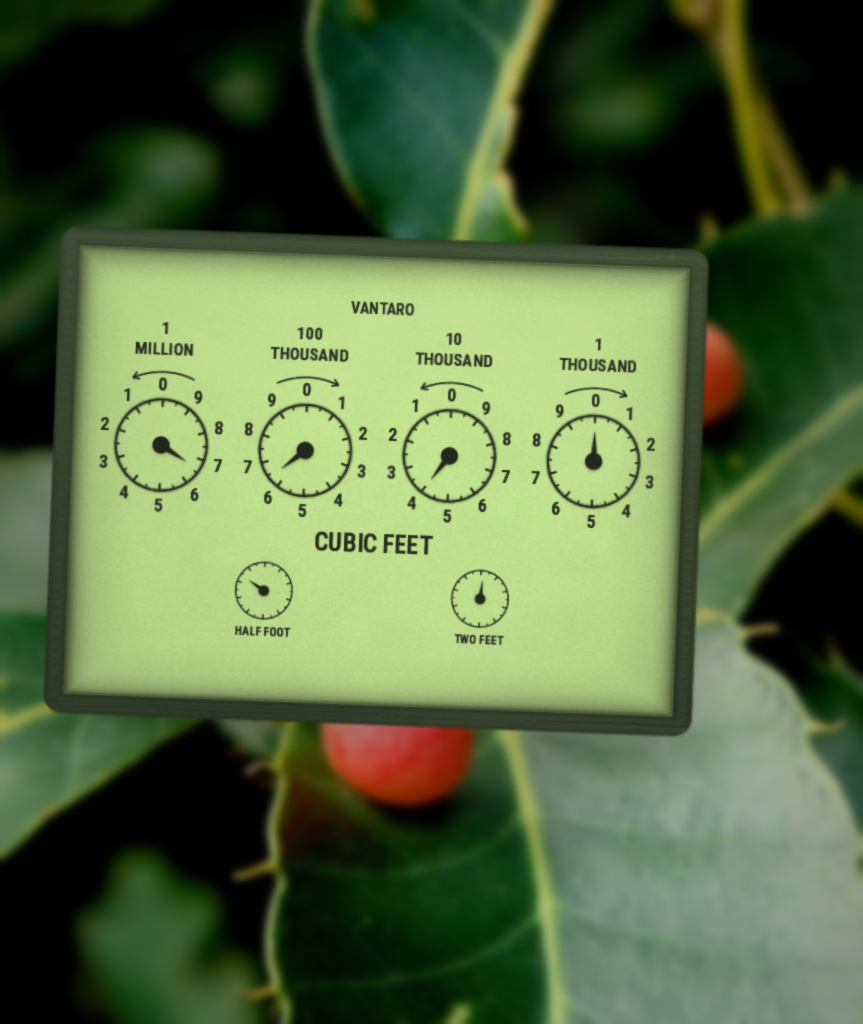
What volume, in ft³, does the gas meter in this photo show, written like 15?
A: 664000
